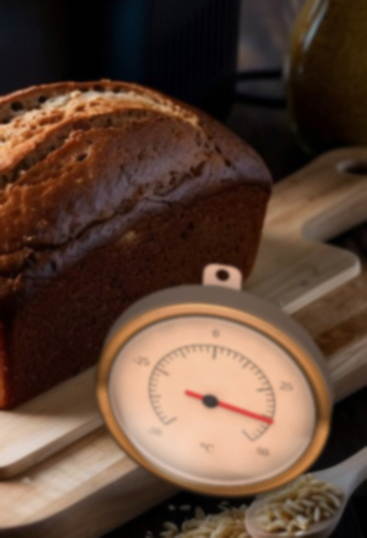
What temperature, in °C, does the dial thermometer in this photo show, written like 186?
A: 37.5
